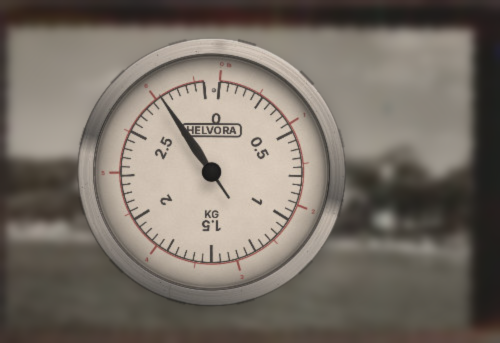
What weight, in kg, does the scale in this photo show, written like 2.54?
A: 2.75
